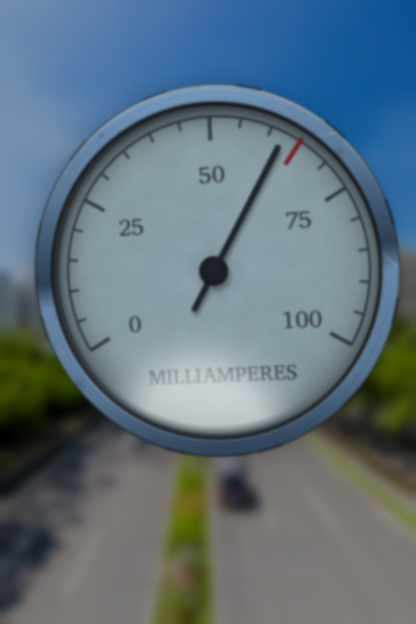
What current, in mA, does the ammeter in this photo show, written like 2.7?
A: 62.5
